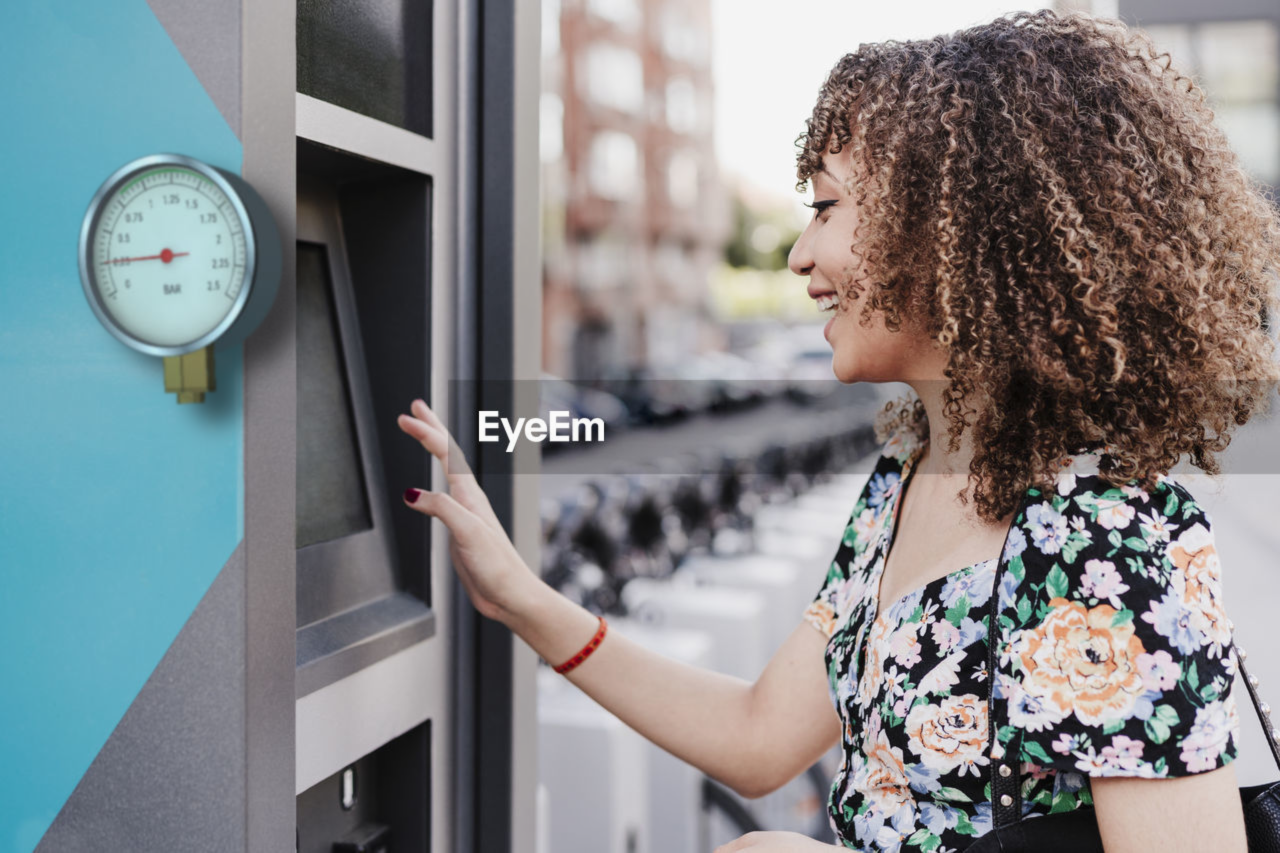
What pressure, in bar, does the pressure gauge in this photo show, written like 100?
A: 0.25
